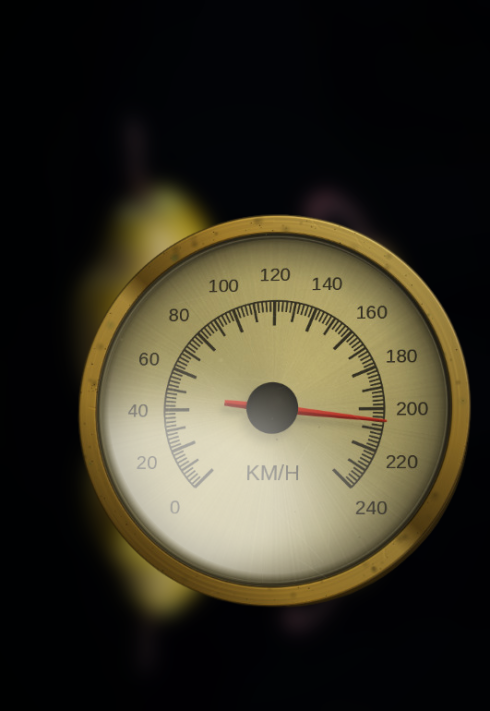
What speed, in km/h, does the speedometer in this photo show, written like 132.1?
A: 206
